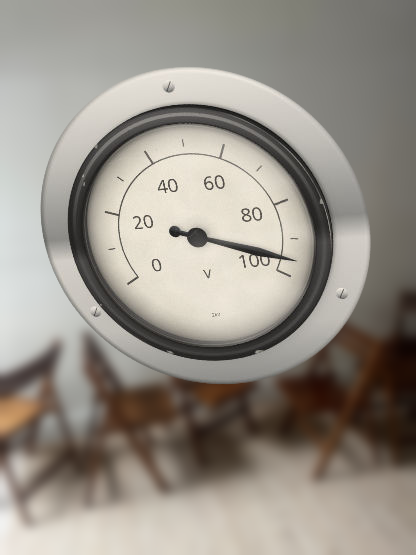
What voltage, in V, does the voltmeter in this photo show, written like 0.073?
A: 95
